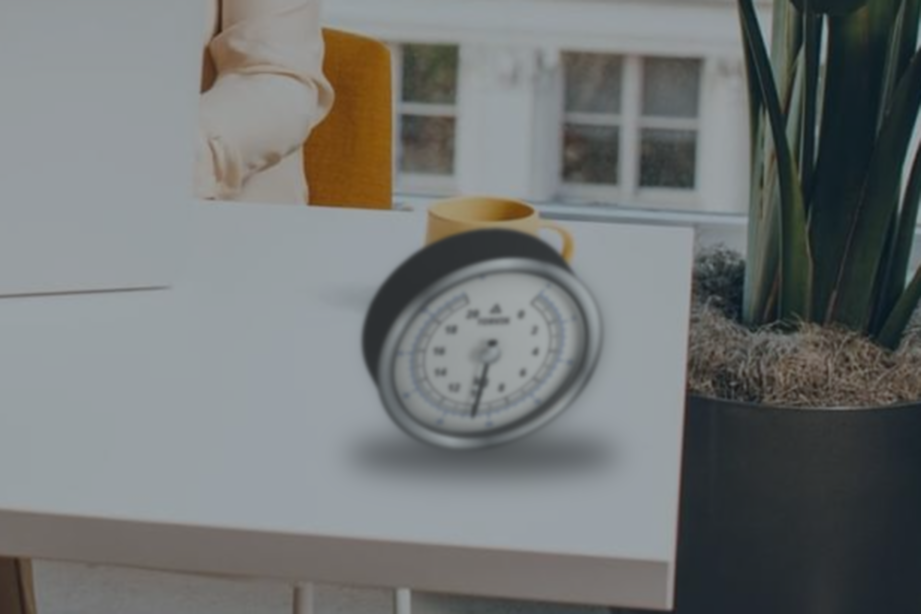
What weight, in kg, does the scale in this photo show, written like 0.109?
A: 10
